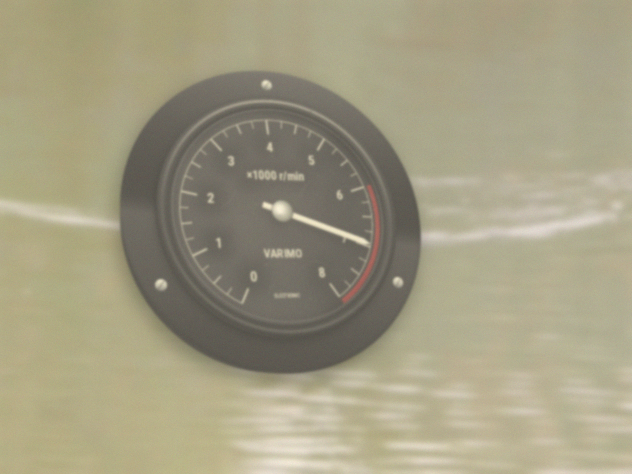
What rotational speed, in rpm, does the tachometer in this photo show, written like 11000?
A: 7000
